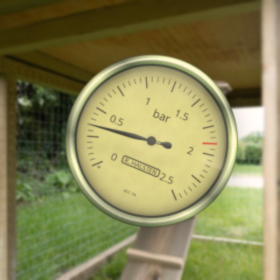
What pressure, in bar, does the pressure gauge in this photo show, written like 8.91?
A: 0.35
